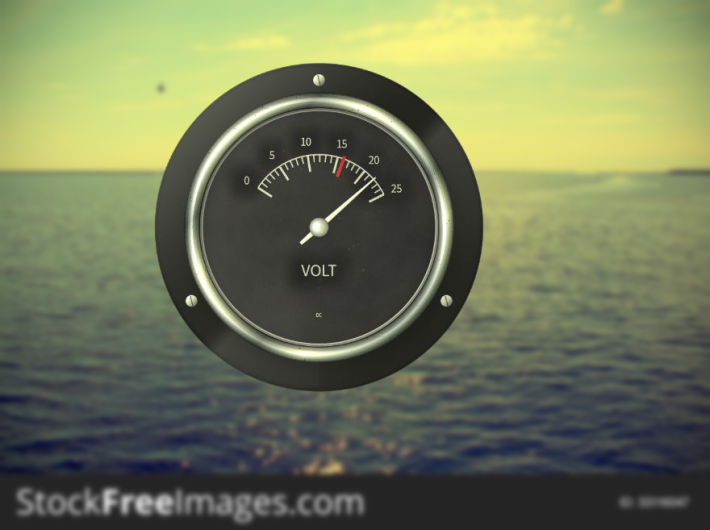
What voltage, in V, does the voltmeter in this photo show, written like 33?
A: 22
